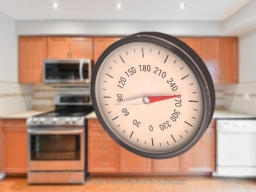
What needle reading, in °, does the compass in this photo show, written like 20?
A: 260
